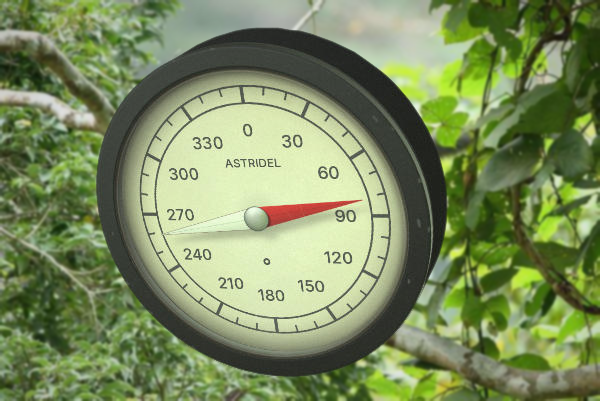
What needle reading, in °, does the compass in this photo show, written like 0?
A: 80
